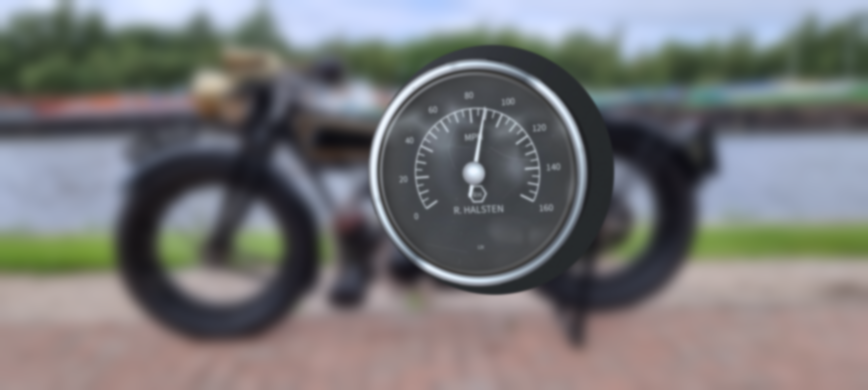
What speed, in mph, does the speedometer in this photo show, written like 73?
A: 90
